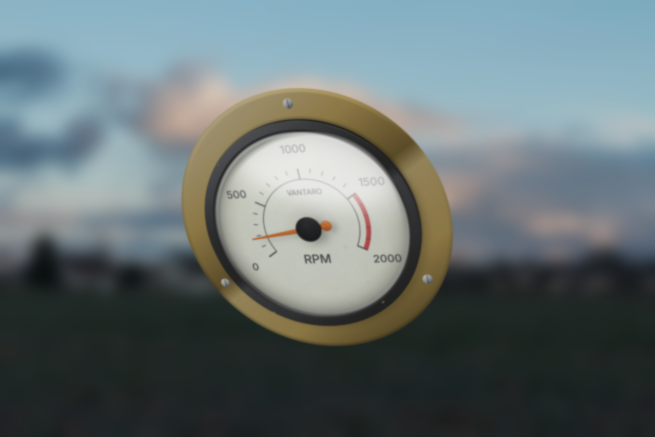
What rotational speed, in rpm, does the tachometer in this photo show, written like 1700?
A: 200
